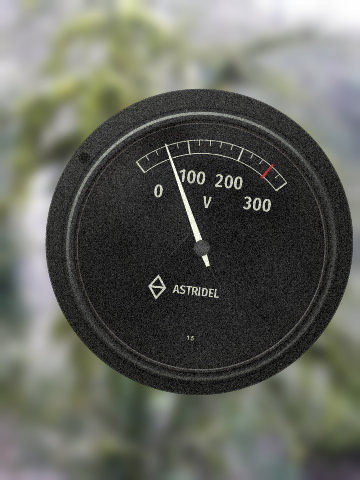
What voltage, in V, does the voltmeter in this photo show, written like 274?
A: 60
